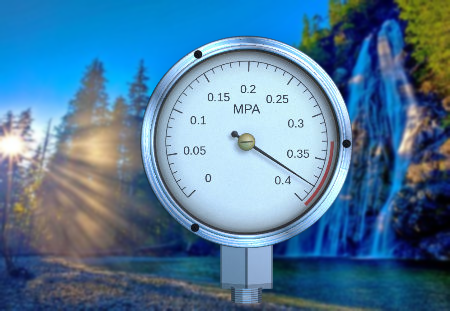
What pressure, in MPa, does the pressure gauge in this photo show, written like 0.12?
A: 0.38
